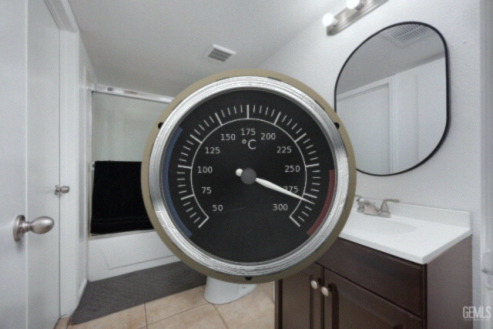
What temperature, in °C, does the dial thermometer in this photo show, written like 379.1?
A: 280
